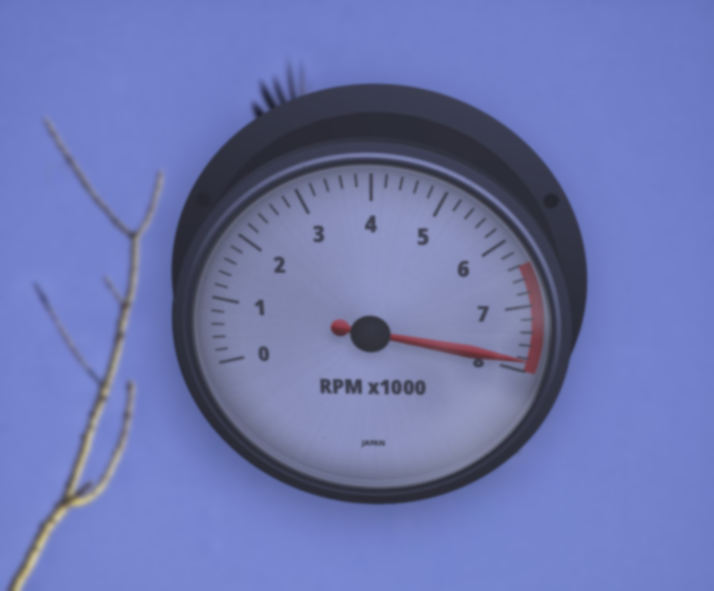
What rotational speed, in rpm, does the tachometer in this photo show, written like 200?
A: 7800
